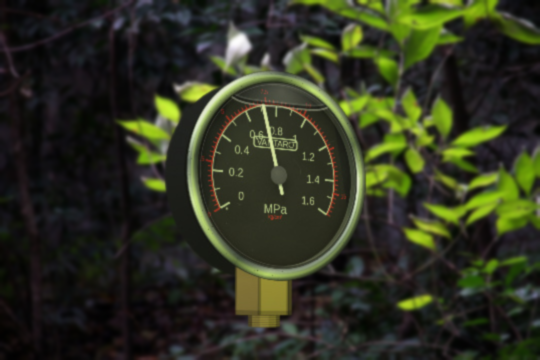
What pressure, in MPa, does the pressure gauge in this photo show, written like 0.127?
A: 0.7
